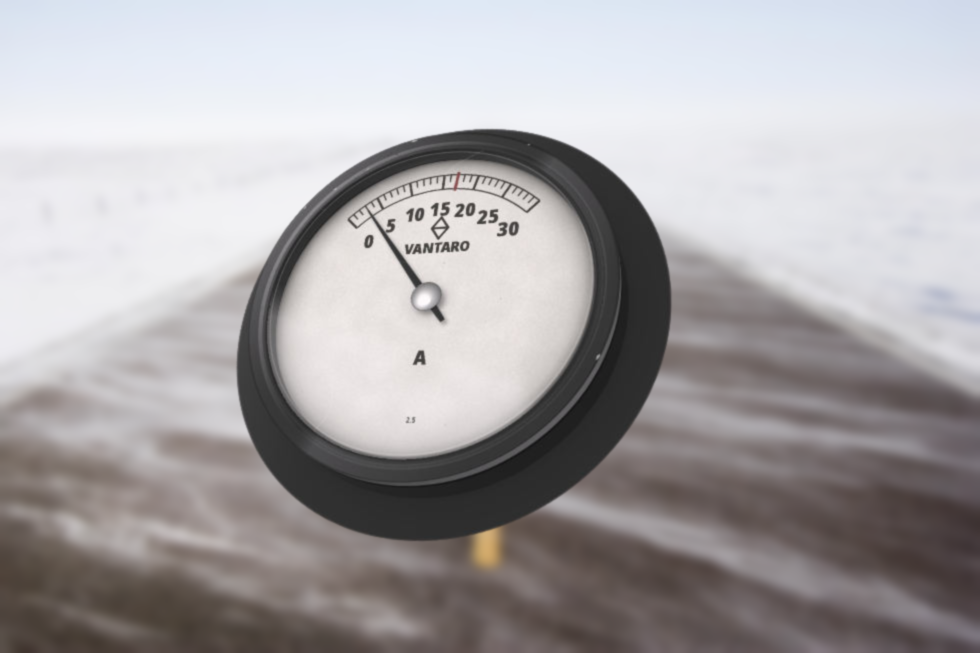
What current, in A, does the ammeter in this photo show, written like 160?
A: 3
